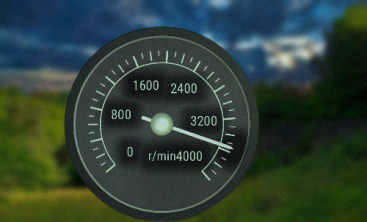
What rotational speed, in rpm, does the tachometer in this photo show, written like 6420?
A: 3550
